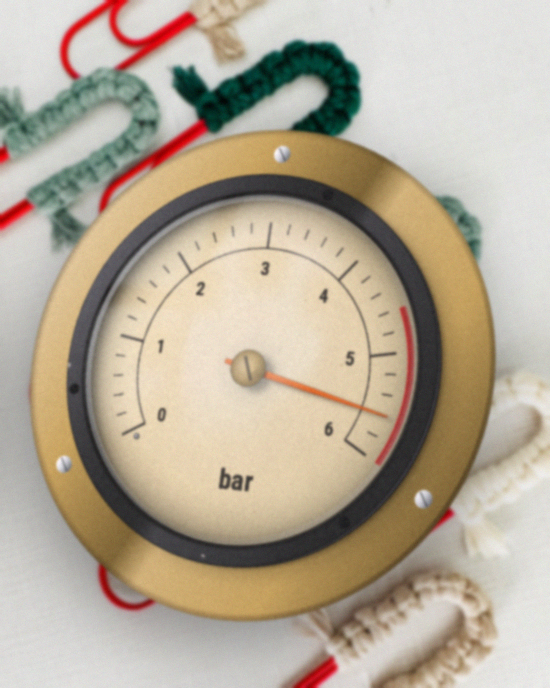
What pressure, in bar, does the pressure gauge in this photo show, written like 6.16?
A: 5.6
